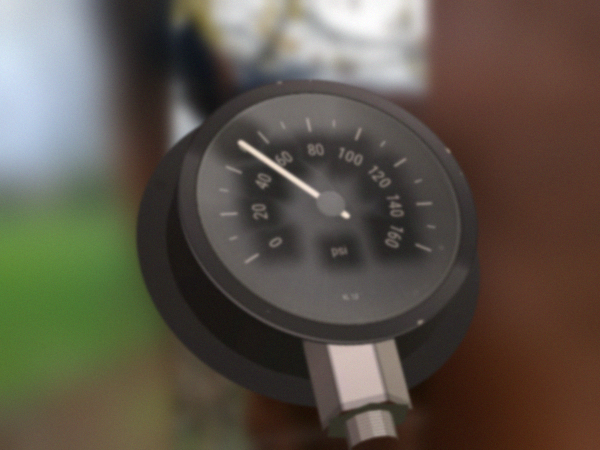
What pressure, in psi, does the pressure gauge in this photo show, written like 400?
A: 50
